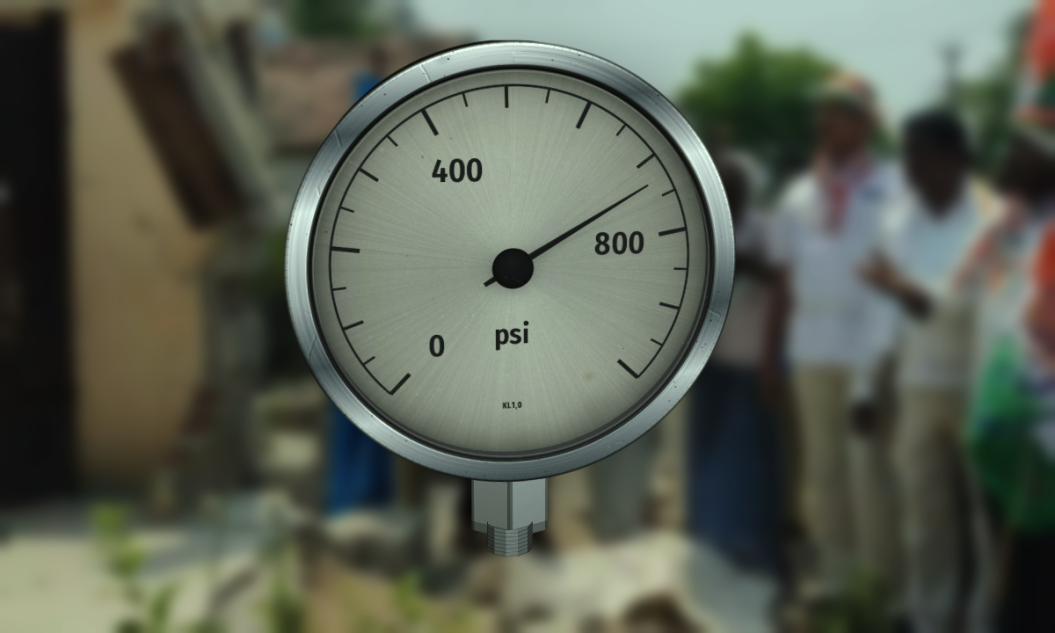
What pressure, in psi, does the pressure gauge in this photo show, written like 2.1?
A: 725
